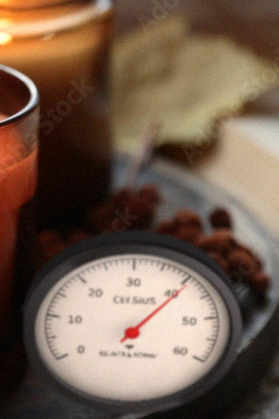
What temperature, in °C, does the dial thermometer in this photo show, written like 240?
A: 40
